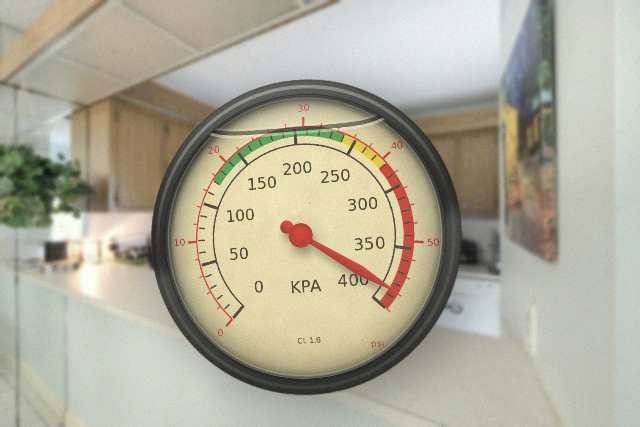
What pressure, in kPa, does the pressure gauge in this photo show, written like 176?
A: 385
